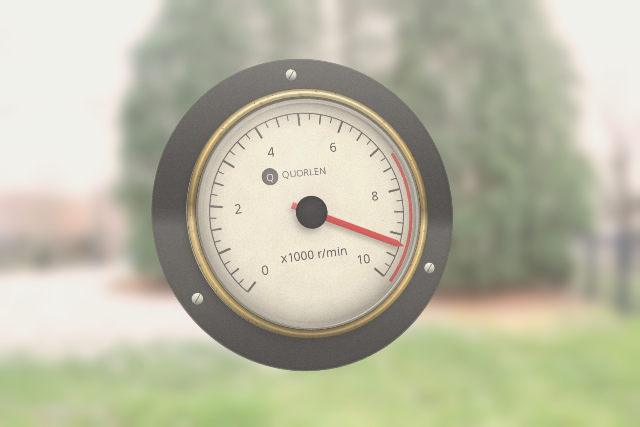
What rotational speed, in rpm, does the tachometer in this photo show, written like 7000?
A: 9250
